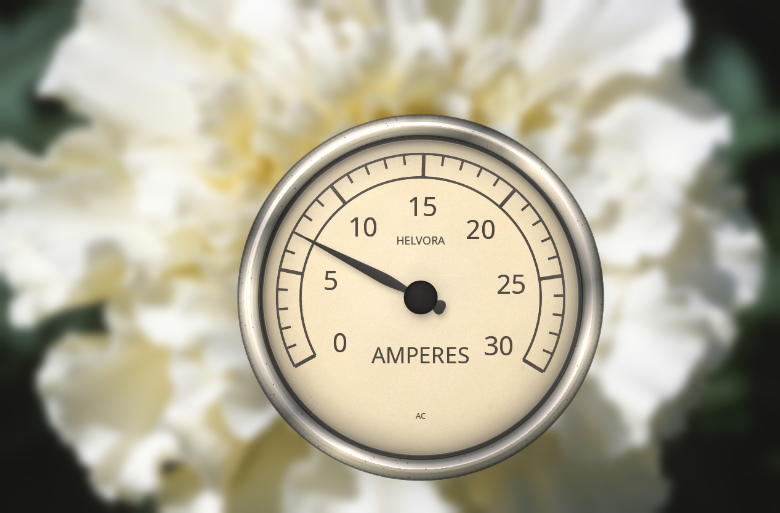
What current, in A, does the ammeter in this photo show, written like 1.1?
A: 7
